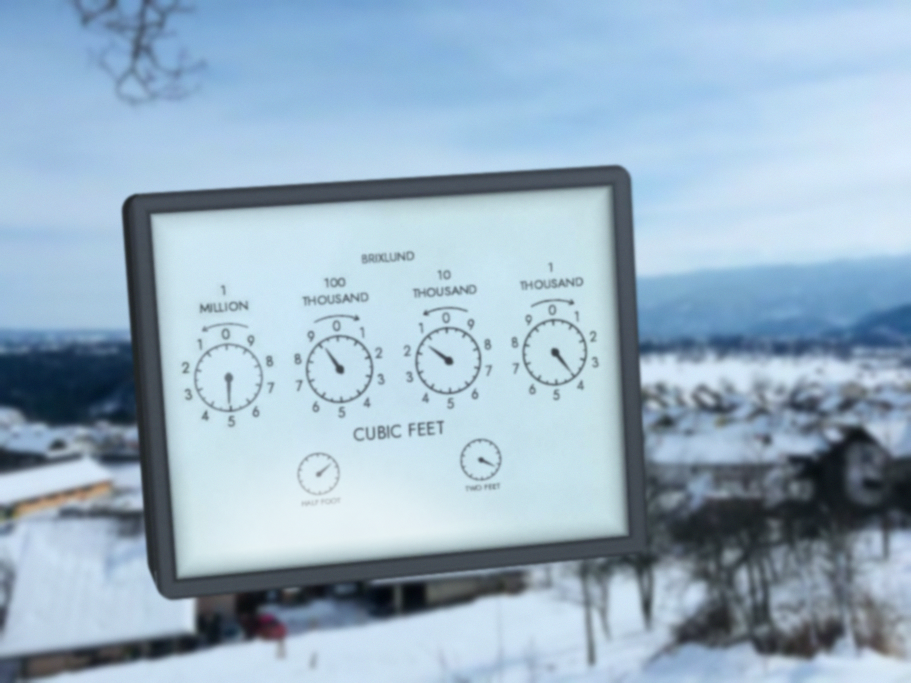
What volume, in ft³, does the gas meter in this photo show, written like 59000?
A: 491400
